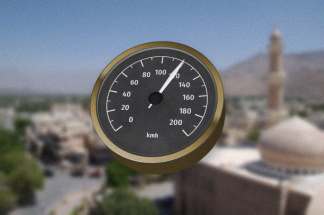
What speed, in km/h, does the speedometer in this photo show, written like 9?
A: 120
